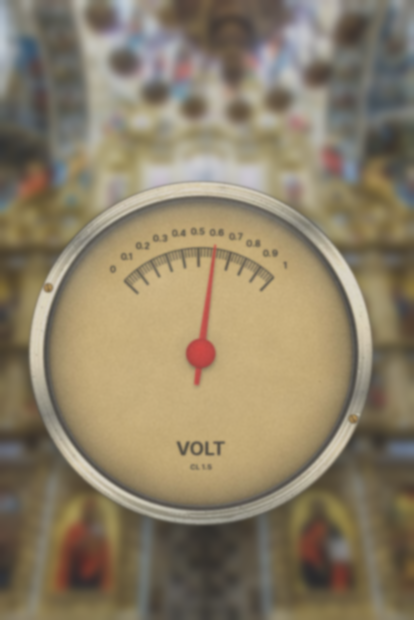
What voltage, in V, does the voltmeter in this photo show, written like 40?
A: 0.6
